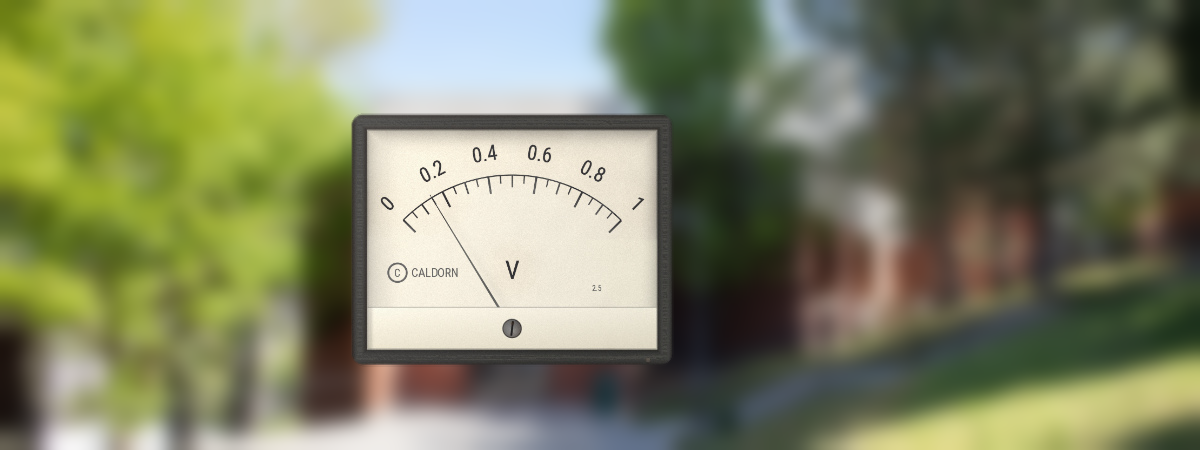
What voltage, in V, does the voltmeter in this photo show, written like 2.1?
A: 0.15
